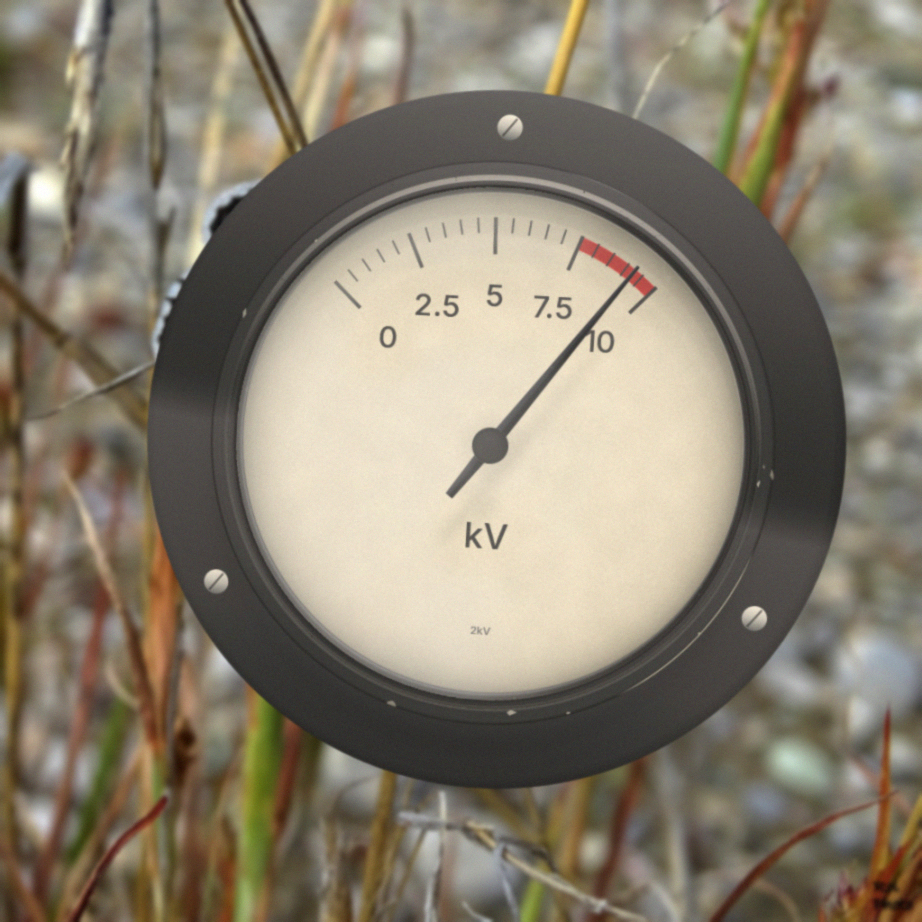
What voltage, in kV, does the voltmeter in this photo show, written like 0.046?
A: 9.25
